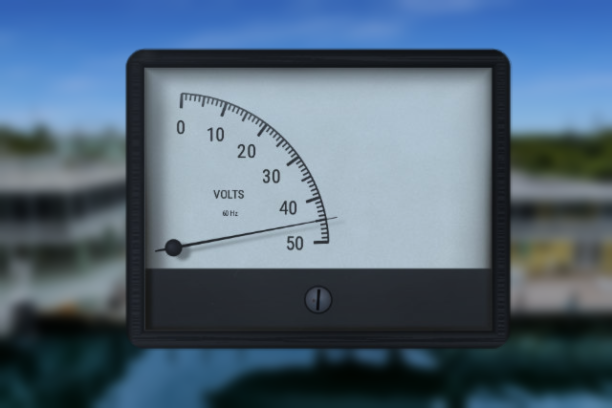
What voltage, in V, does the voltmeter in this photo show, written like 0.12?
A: 45
